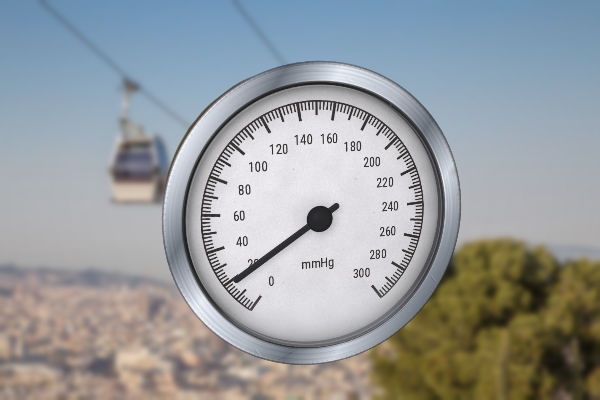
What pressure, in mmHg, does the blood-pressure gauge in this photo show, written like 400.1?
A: 20
